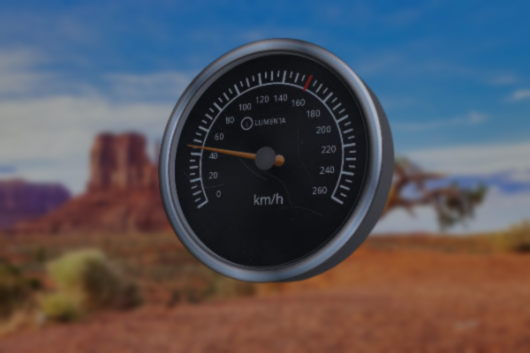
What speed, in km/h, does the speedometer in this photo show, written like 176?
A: 45
